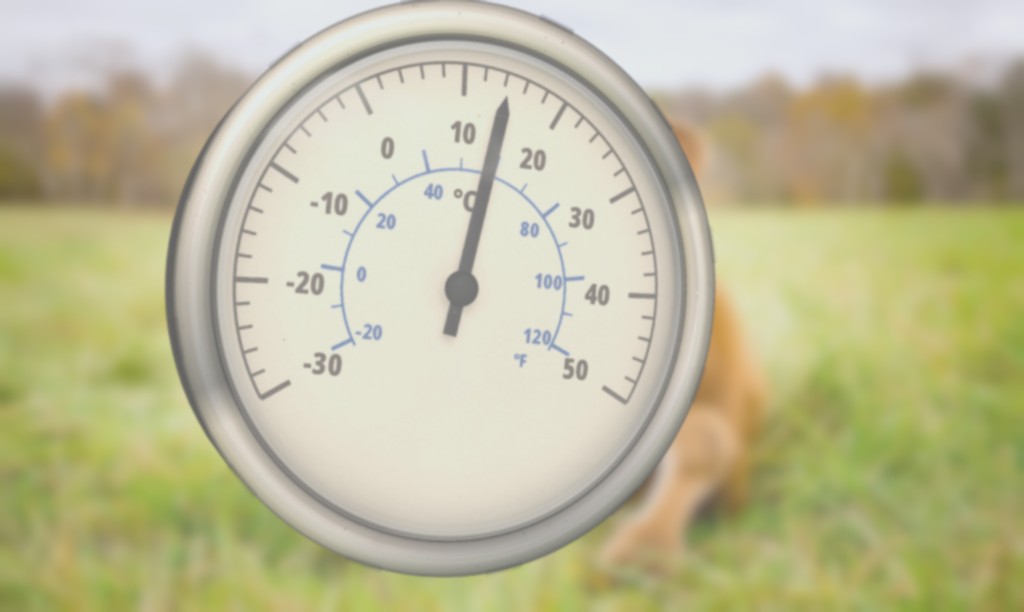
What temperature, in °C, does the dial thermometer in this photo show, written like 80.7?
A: 14
